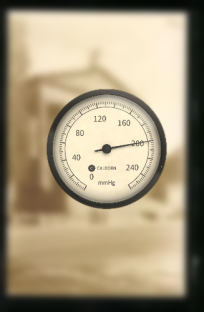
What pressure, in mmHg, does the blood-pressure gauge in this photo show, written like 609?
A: 200
